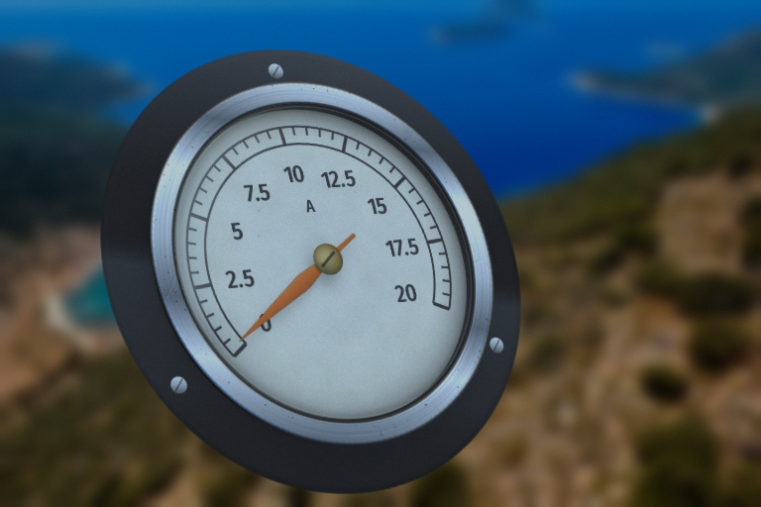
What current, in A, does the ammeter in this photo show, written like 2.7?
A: 0.25
